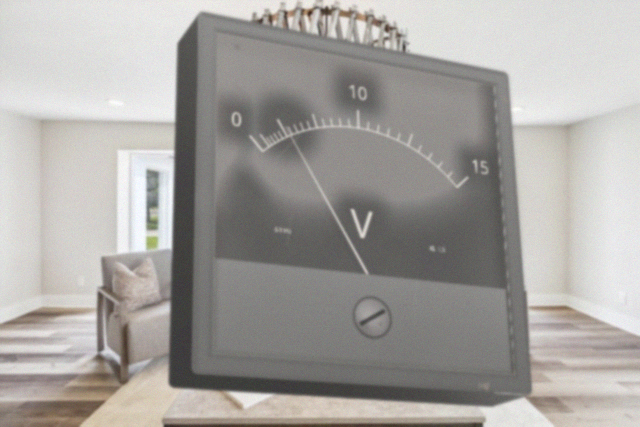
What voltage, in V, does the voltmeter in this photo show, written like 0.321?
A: 5
